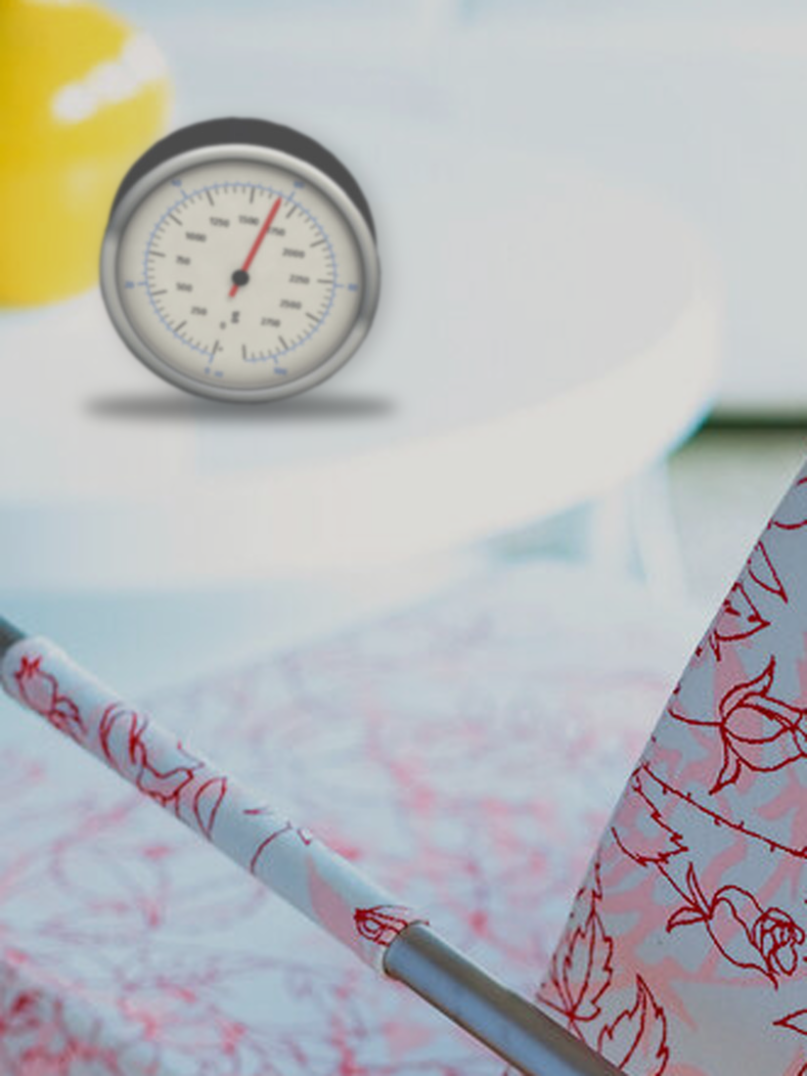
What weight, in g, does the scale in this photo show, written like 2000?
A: 1650
